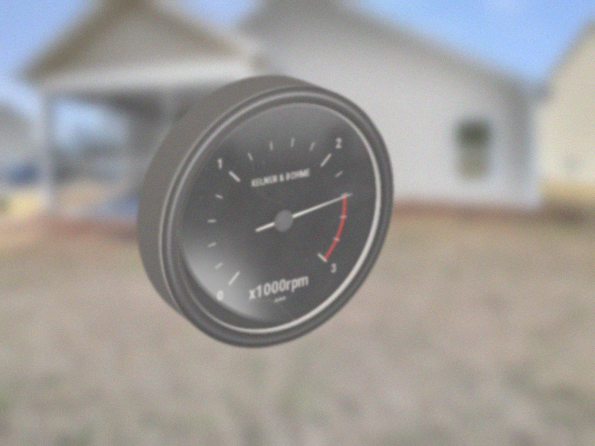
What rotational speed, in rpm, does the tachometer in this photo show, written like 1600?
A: 2400
